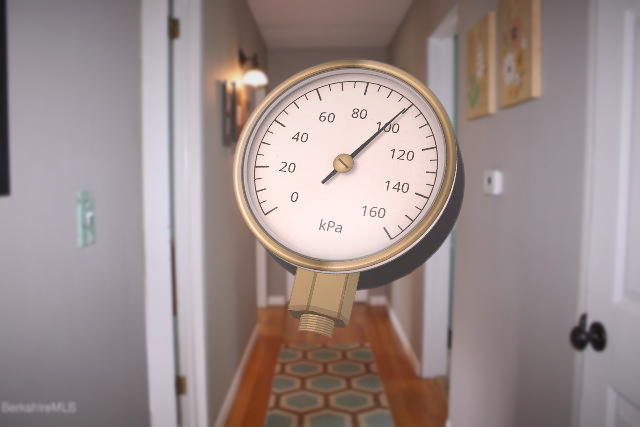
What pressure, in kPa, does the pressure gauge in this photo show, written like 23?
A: 100
